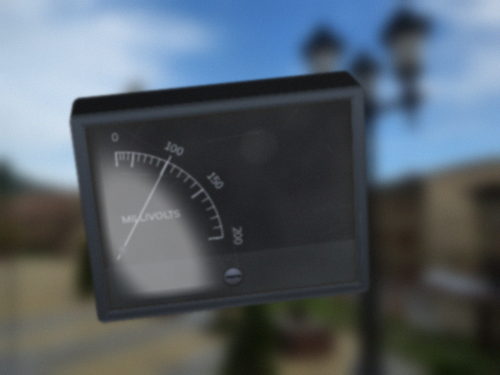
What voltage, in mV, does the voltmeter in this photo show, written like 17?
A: 100
